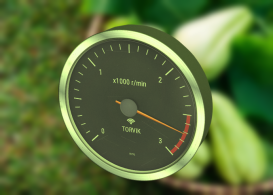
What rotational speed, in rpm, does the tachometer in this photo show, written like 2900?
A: 2700
